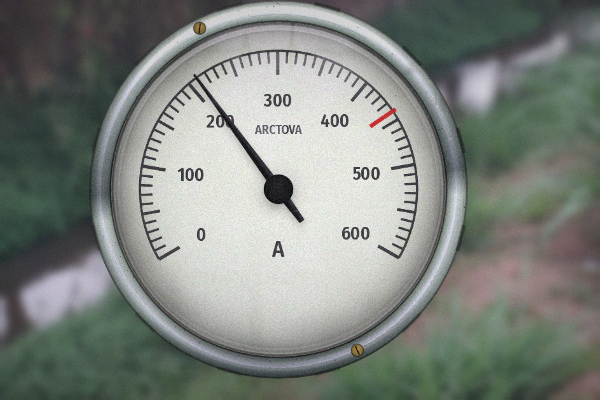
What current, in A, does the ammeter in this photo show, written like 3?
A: 210
